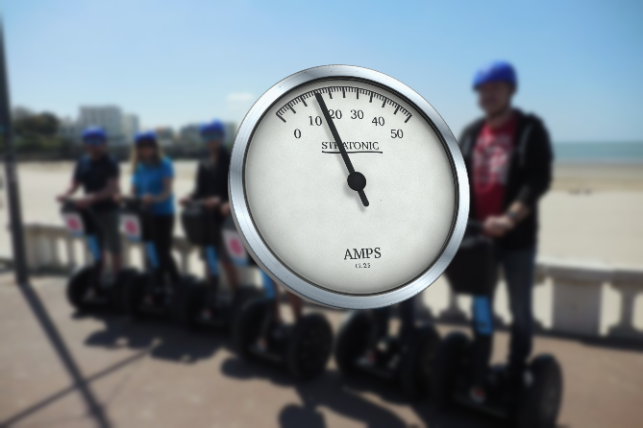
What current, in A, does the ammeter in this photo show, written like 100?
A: 15
